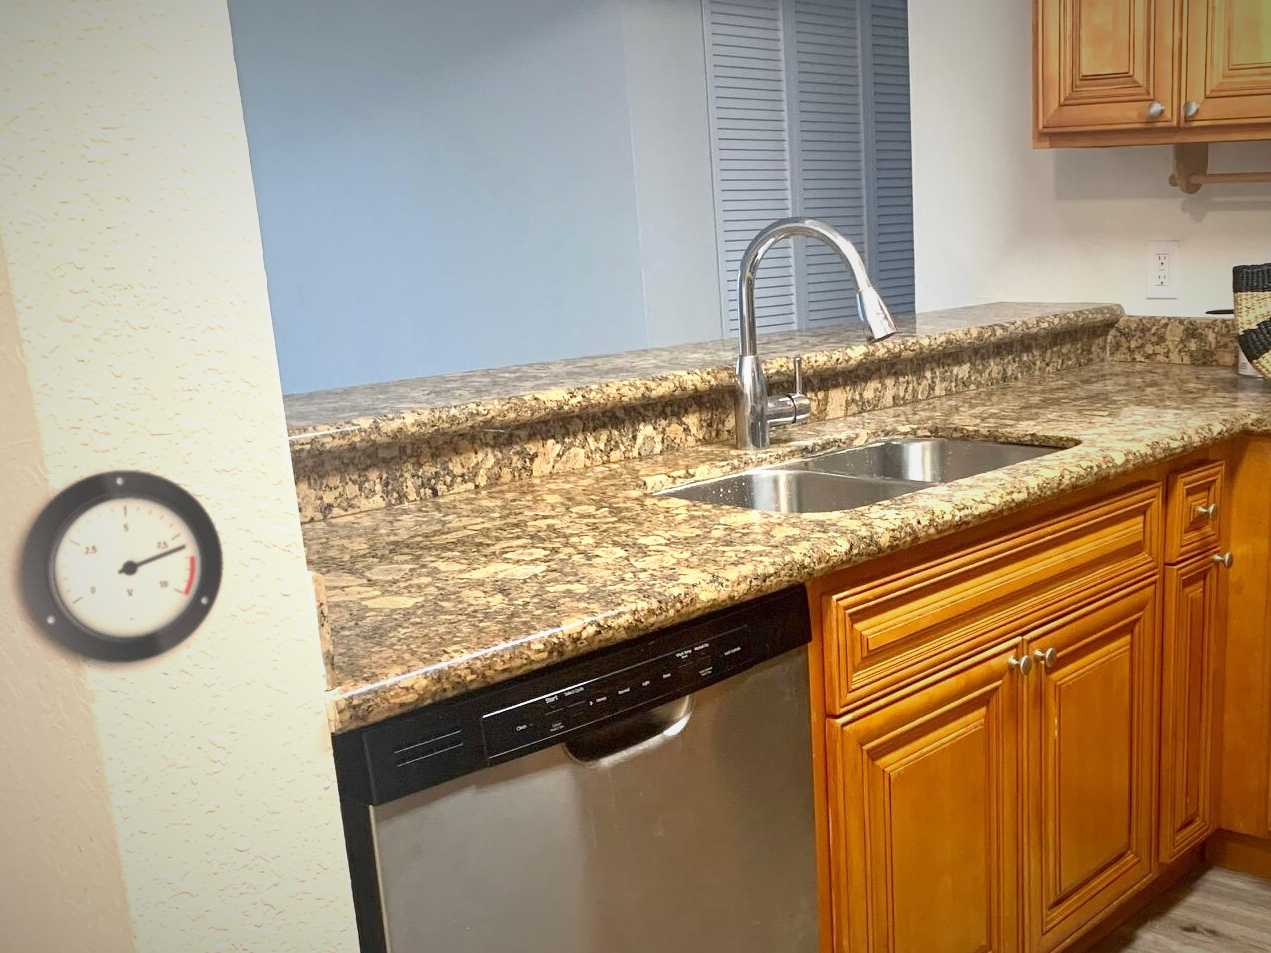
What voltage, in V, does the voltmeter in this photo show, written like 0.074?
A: 8
